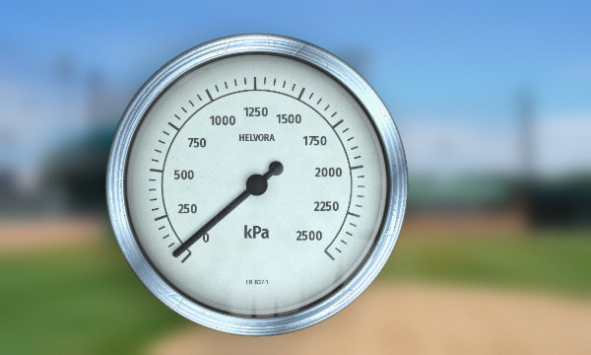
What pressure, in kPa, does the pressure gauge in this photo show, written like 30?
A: 50
